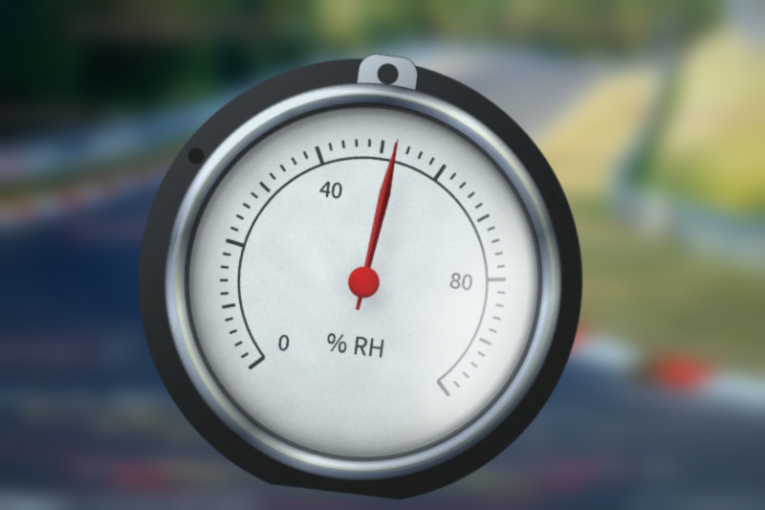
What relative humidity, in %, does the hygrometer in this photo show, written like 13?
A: 52
